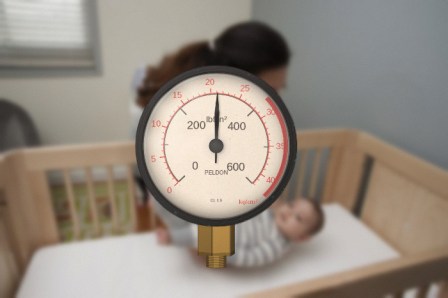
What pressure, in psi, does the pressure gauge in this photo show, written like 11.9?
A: 300
